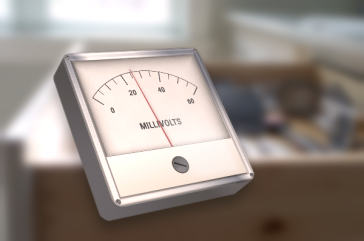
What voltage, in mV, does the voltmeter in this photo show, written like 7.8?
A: 25
